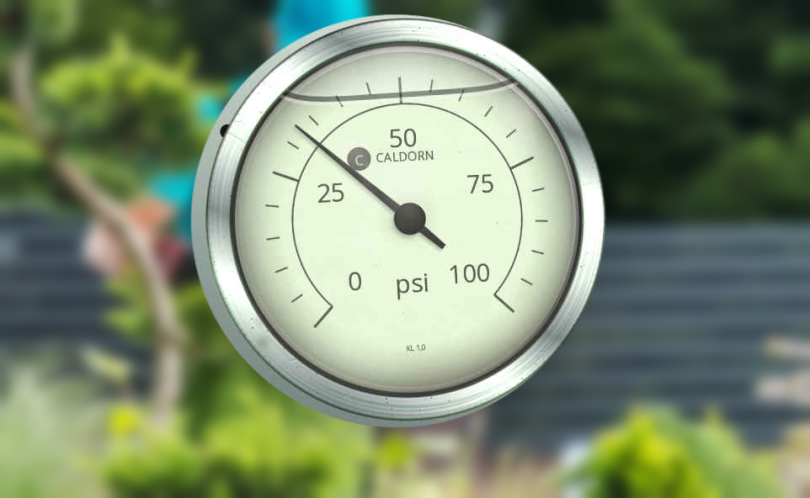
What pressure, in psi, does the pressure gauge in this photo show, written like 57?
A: 32.5
